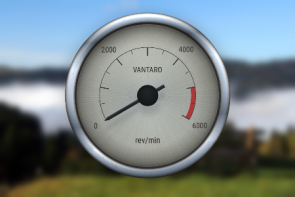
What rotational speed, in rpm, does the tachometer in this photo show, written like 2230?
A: 0
